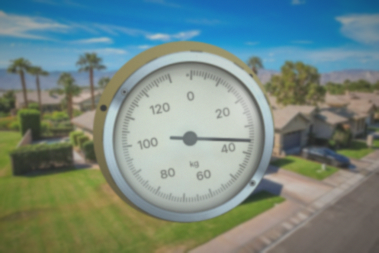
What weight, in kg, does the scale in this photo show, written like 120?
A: 35
